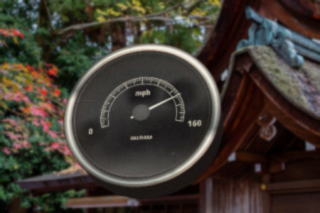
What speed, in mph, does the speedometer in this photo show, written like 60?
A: 130
